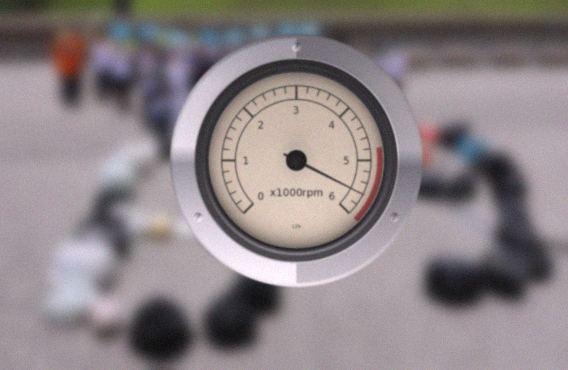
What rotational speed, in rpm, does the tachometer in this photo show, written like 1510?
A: 5600
